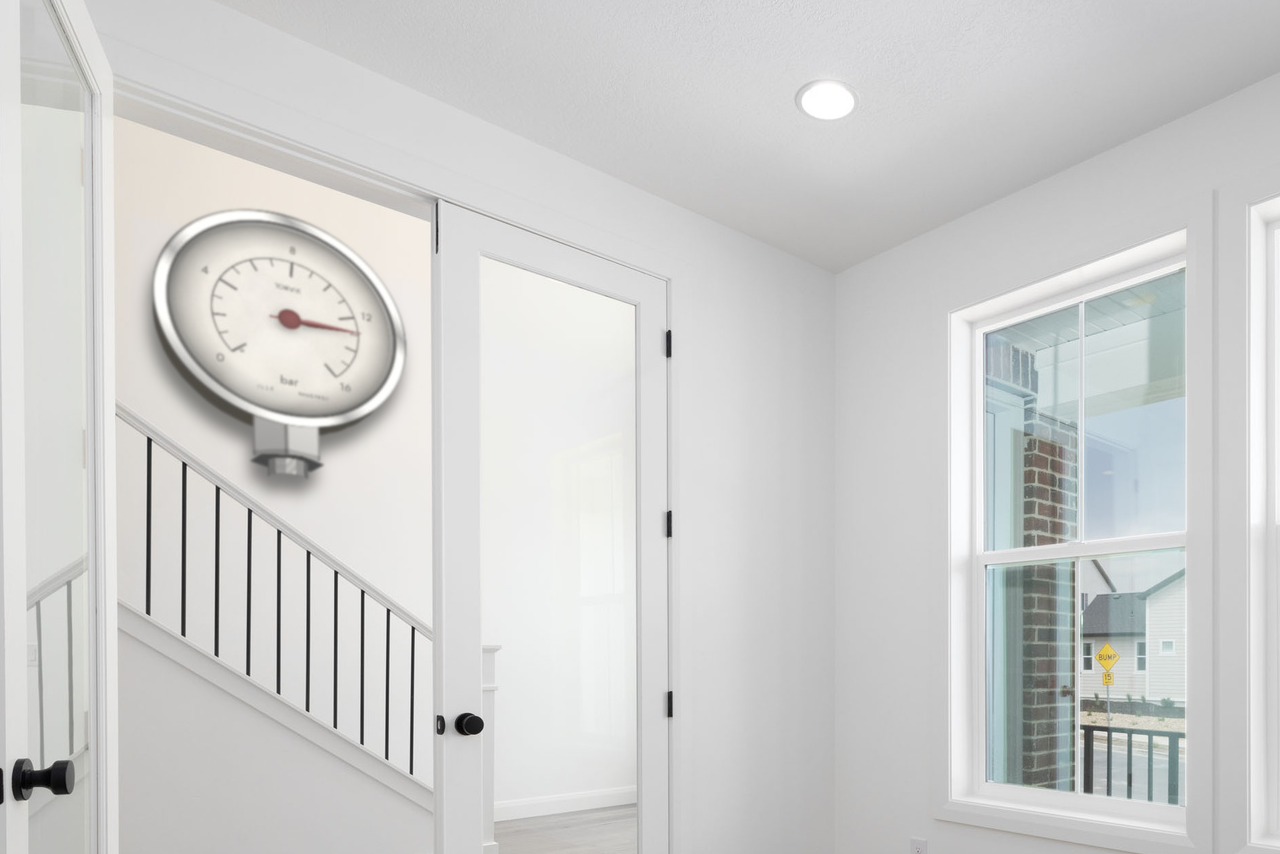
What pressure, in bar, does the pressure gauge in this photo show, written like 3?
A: 13
